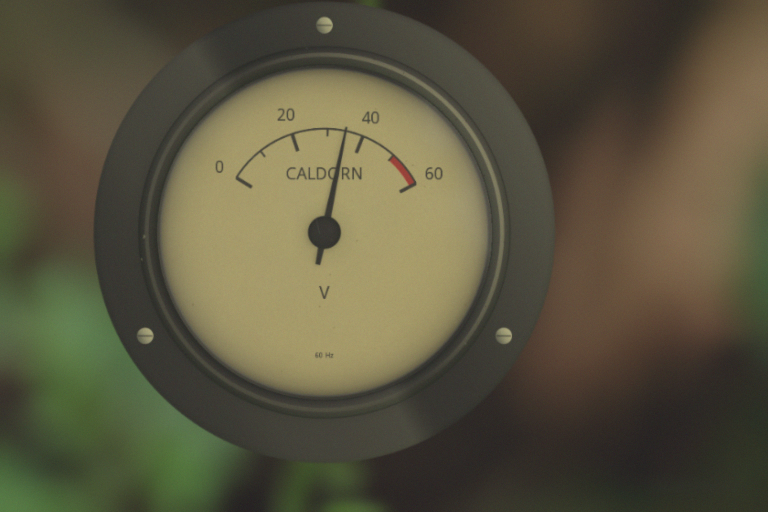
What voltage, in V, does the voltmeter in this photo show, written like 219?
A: 35
